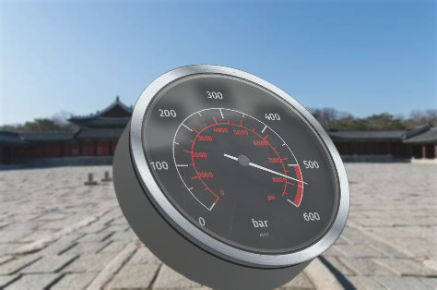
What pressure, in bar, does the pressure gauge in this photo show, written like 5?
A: 550
